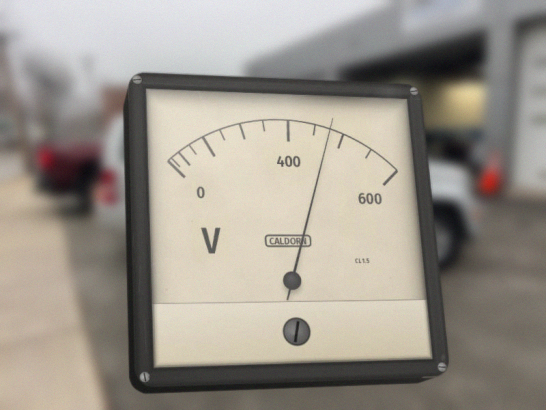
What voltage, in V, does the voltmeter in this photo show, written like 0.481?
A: 475
